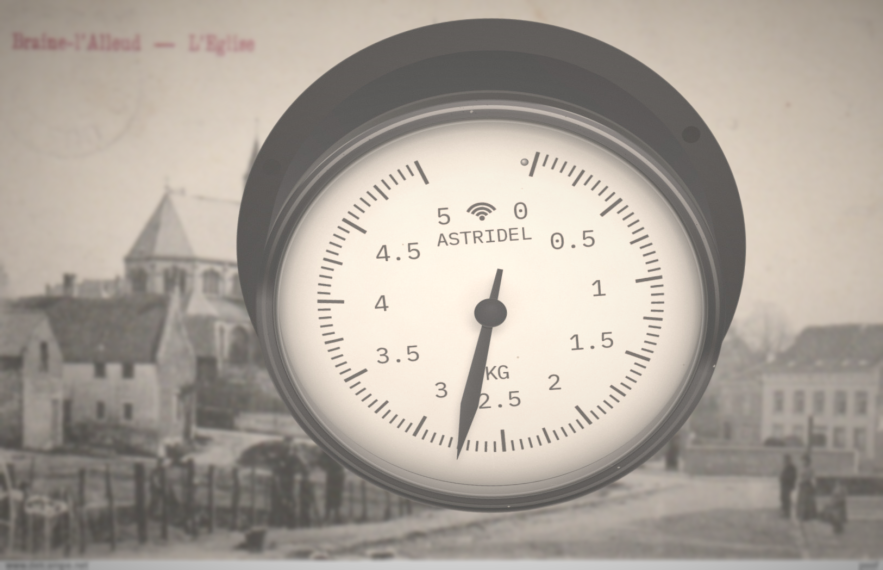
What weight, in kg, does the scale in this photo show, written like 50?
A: 2.75
